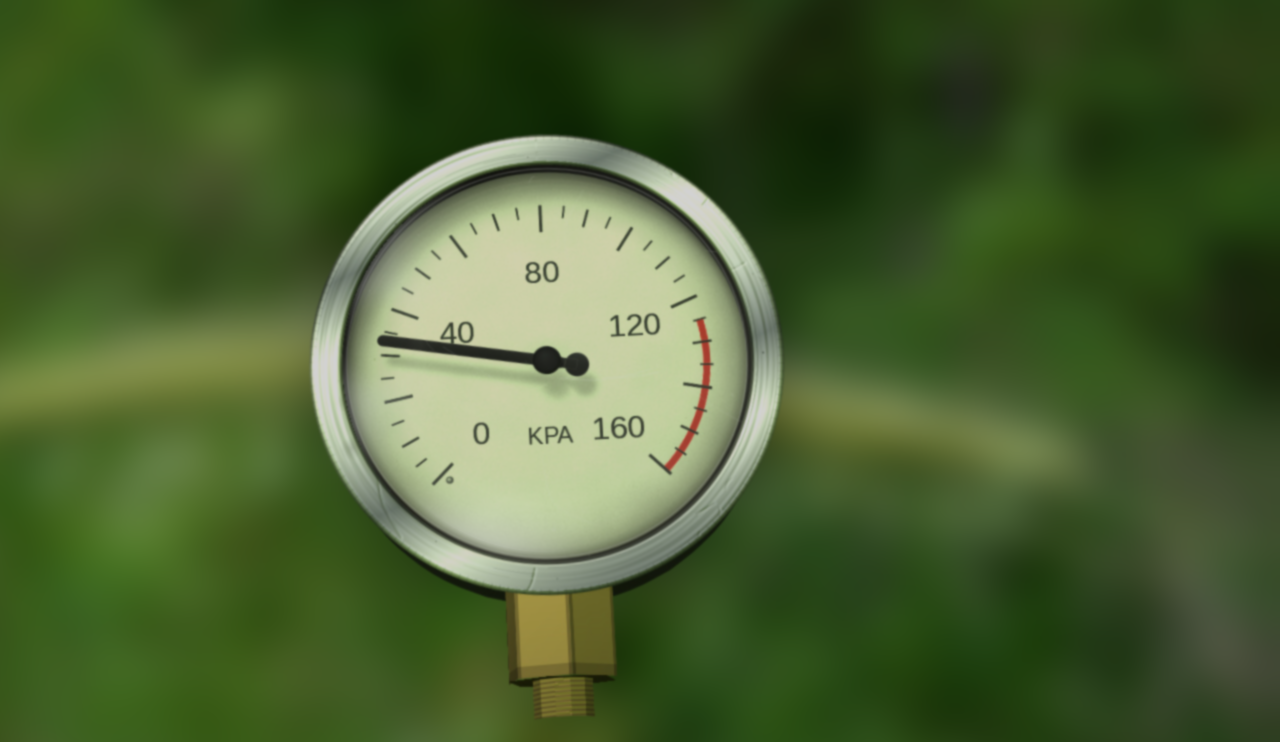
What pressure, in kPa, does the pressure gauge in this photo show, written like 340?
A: 32.5
